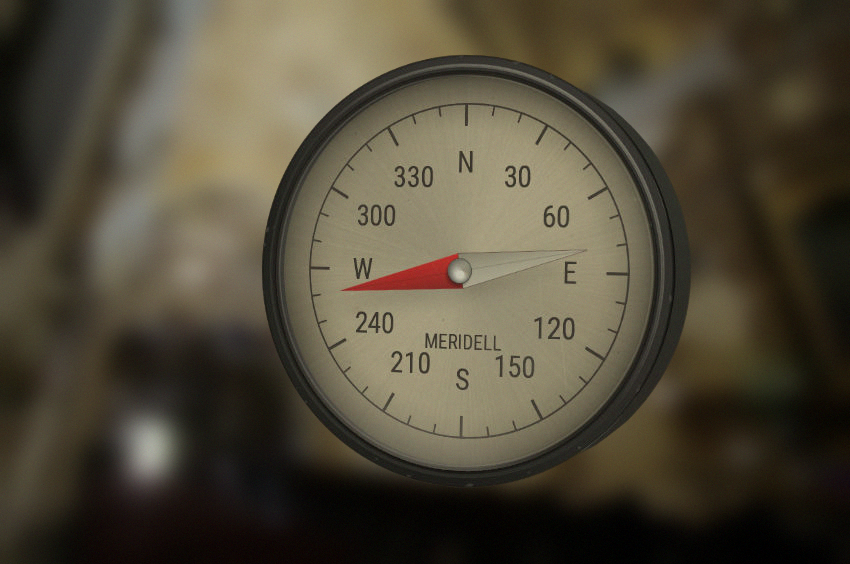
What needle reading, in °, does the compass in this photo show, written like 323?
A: 260
